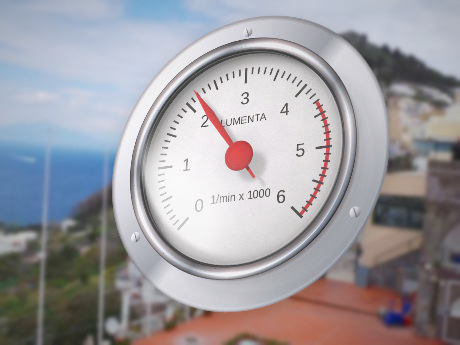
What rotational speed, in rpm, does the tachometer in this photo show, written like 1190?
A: 2200
